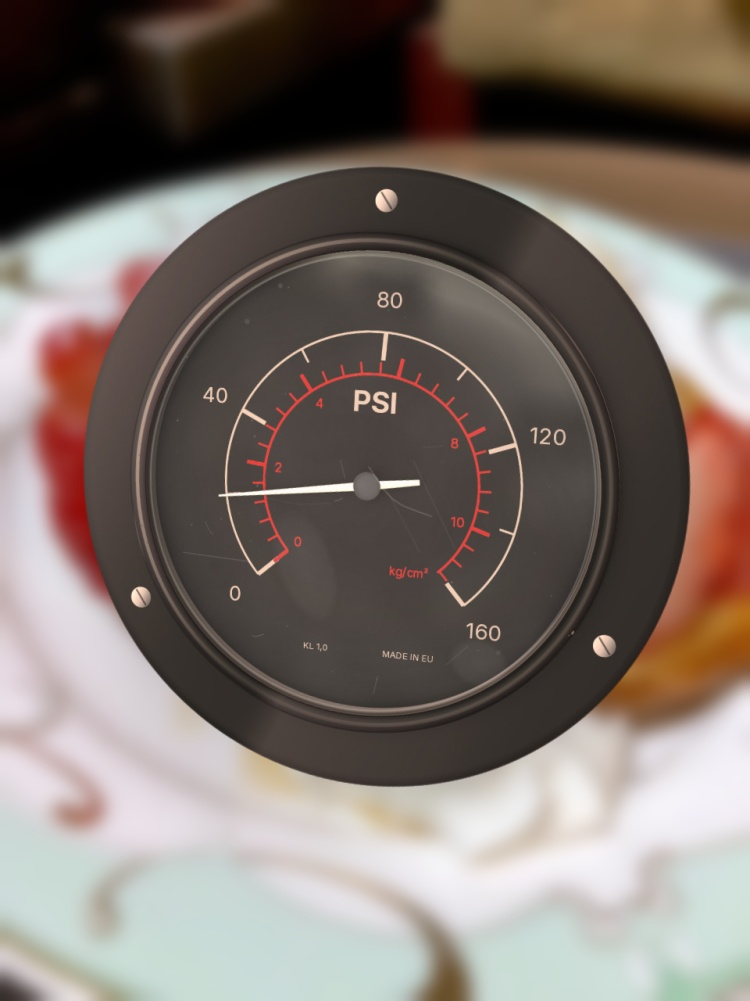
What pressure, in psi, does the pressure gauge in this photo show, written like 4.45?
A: 20
